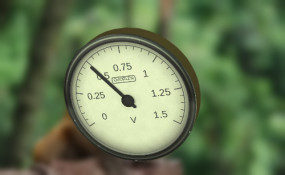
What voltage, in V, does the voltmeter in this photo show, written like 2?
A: 0.5
